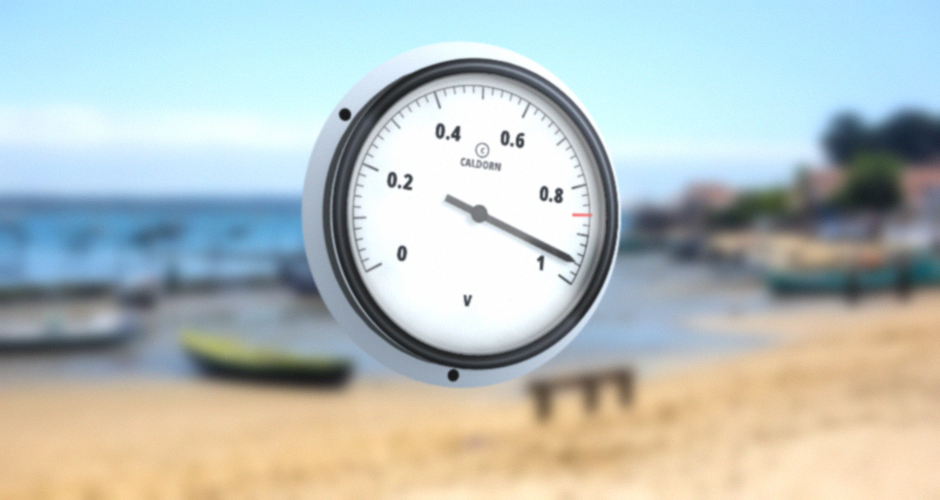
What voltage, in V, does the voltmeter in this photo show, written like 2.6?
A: 0.96
